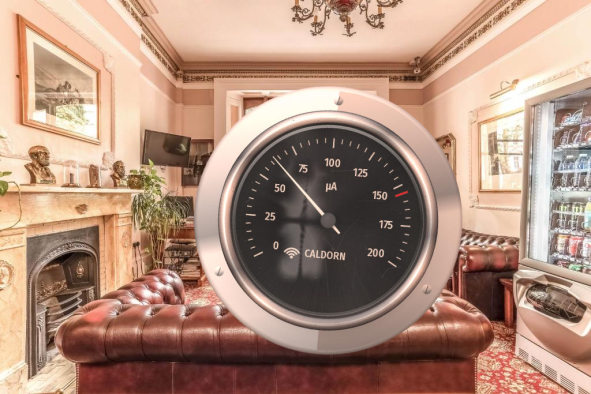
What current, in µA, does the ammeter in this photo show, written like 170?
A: 62.5
